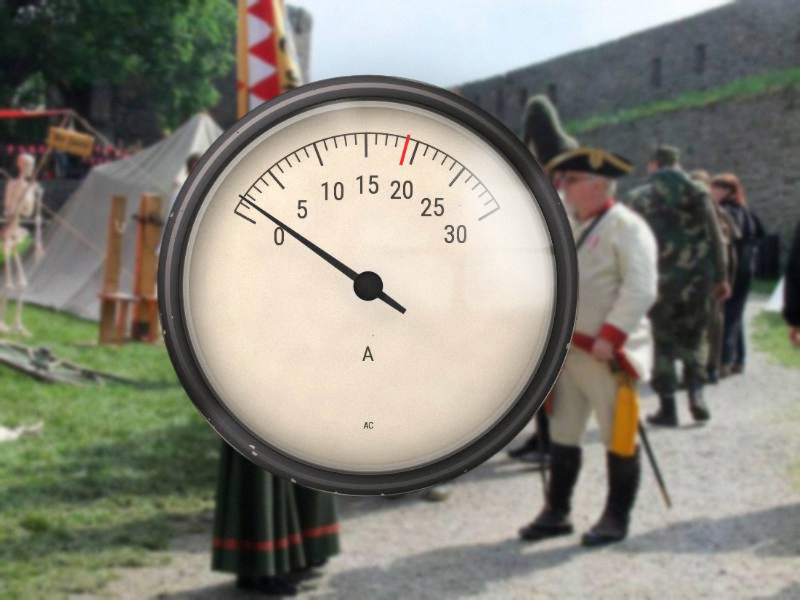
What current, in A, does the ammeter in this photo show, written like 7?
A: 1.5
